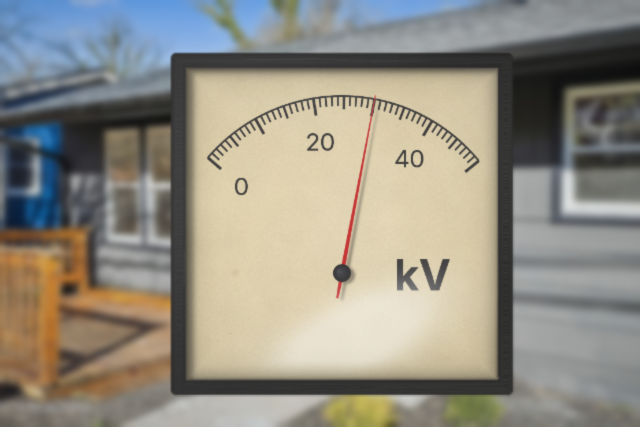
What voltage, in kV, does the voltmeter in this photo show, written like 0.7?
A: 30
